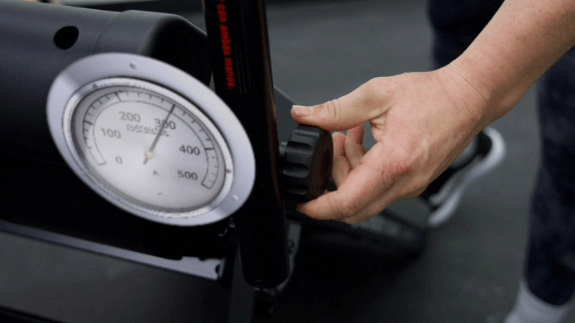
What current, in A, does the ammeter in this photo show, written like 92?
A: 300
